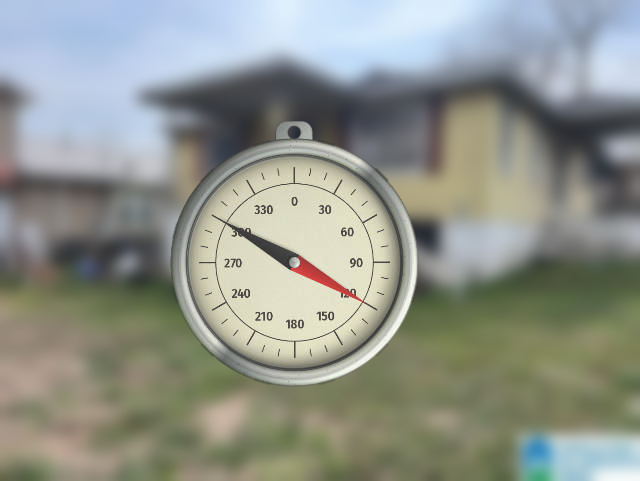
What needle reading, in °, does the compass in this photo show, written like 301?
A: 120
